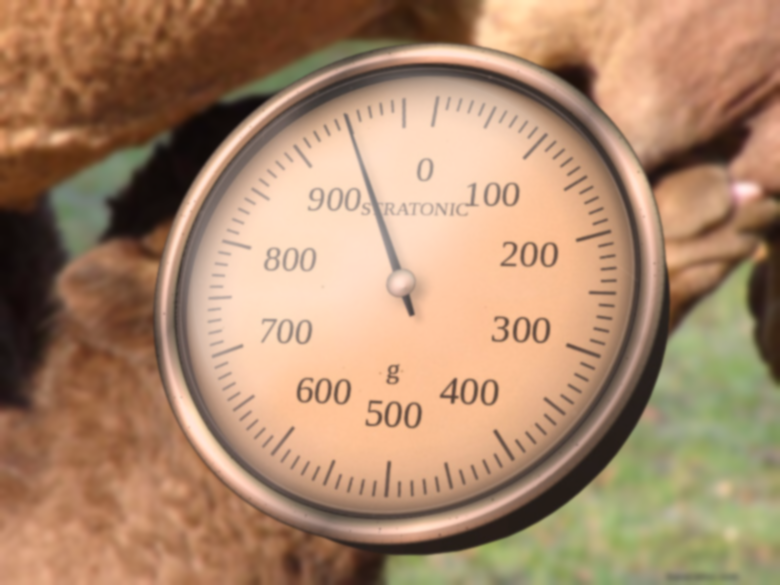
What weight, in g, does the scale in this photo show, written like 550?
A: 950
